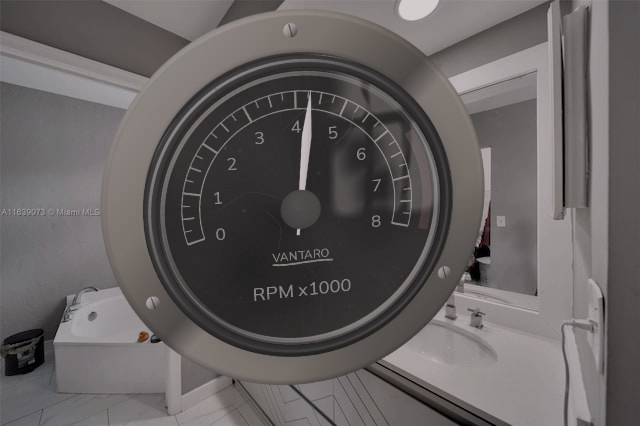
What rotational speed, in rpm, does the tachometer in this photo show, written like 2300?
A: 4250
